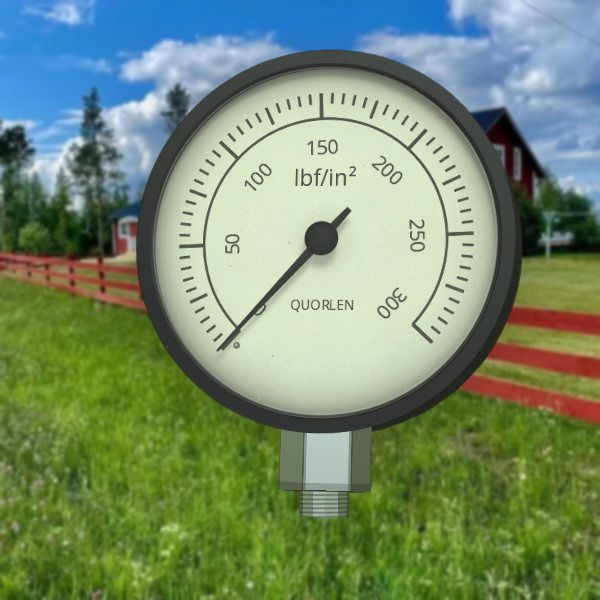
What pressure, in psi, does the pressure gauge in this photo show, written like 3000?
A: 0
